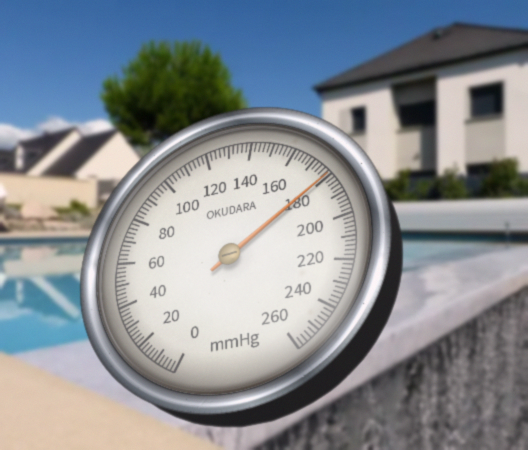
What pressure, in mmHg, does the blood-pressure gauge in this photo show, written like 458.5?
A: 180
